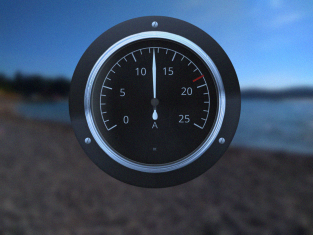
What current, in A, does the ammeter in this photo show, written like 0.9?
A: 12.5
